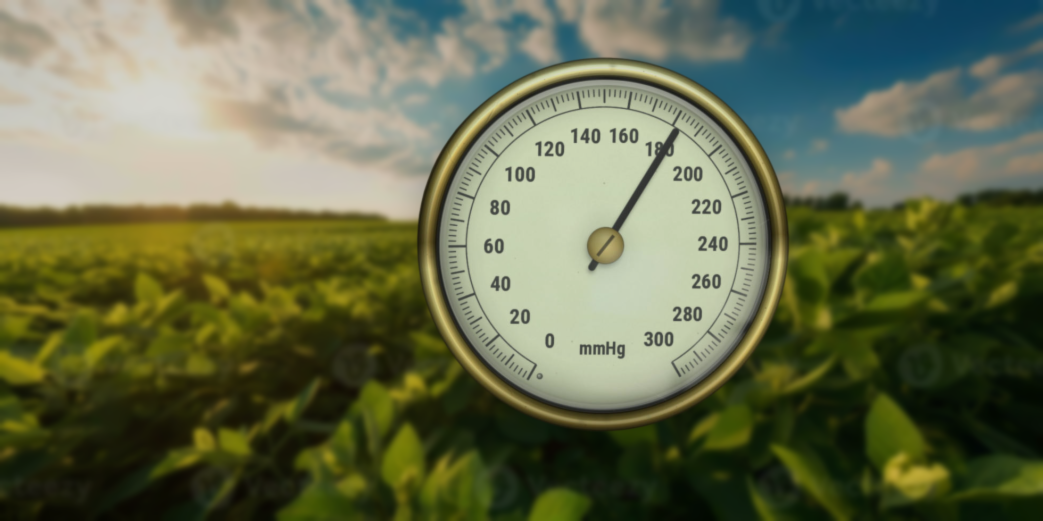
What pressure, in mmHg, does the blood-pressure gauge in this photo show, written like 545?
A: 182
